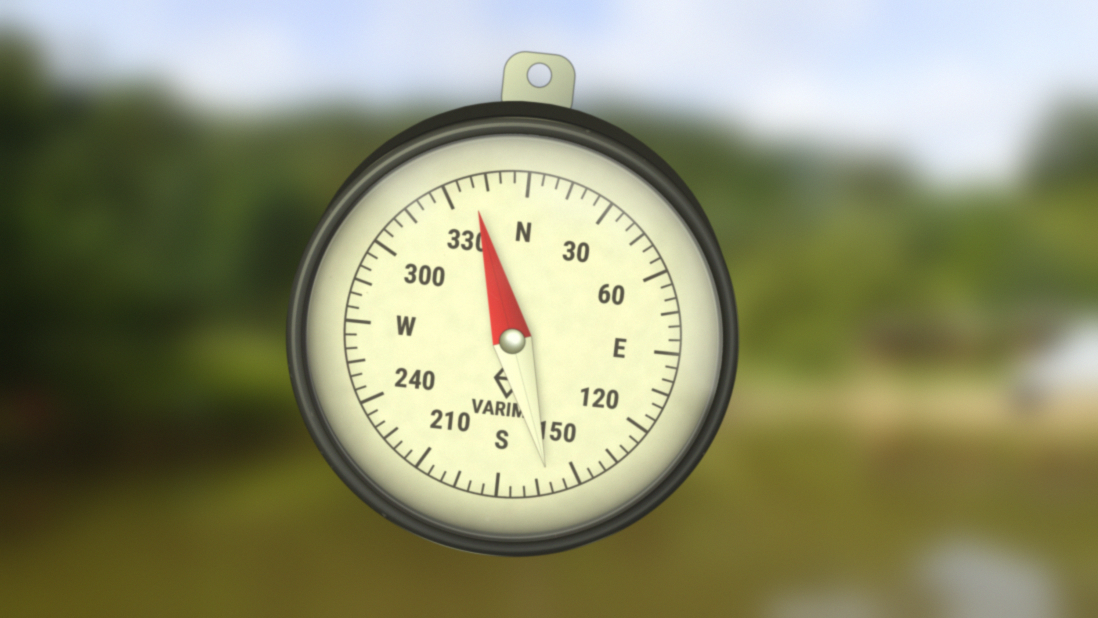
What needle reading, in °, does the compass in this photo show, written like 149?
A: 340
